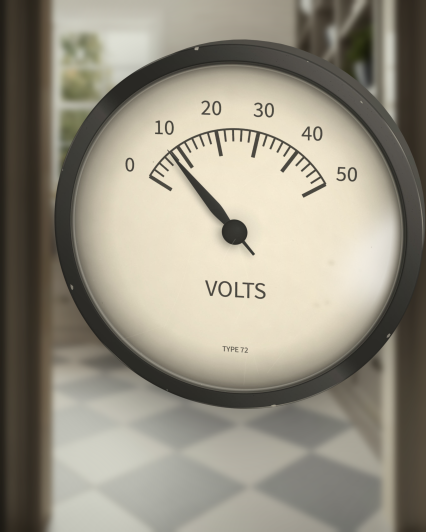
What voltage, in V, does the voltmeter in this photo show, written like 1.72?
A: 8
